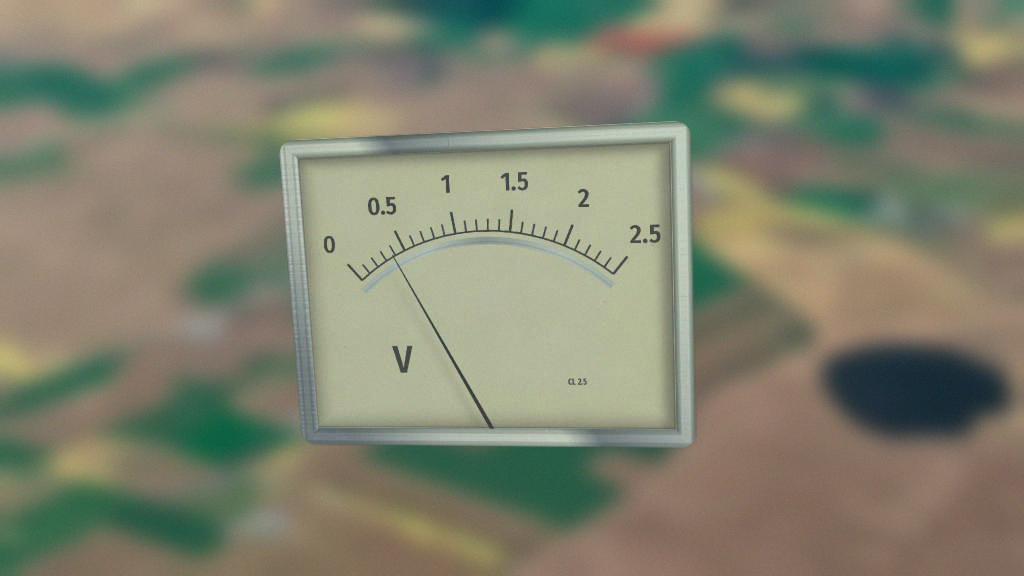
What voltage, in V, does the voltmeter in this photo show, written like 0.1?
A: 0.4
